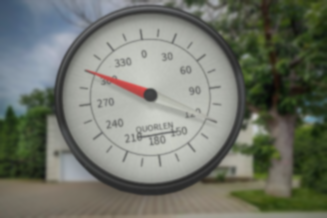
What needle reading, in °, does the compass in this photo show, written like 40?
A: 300
